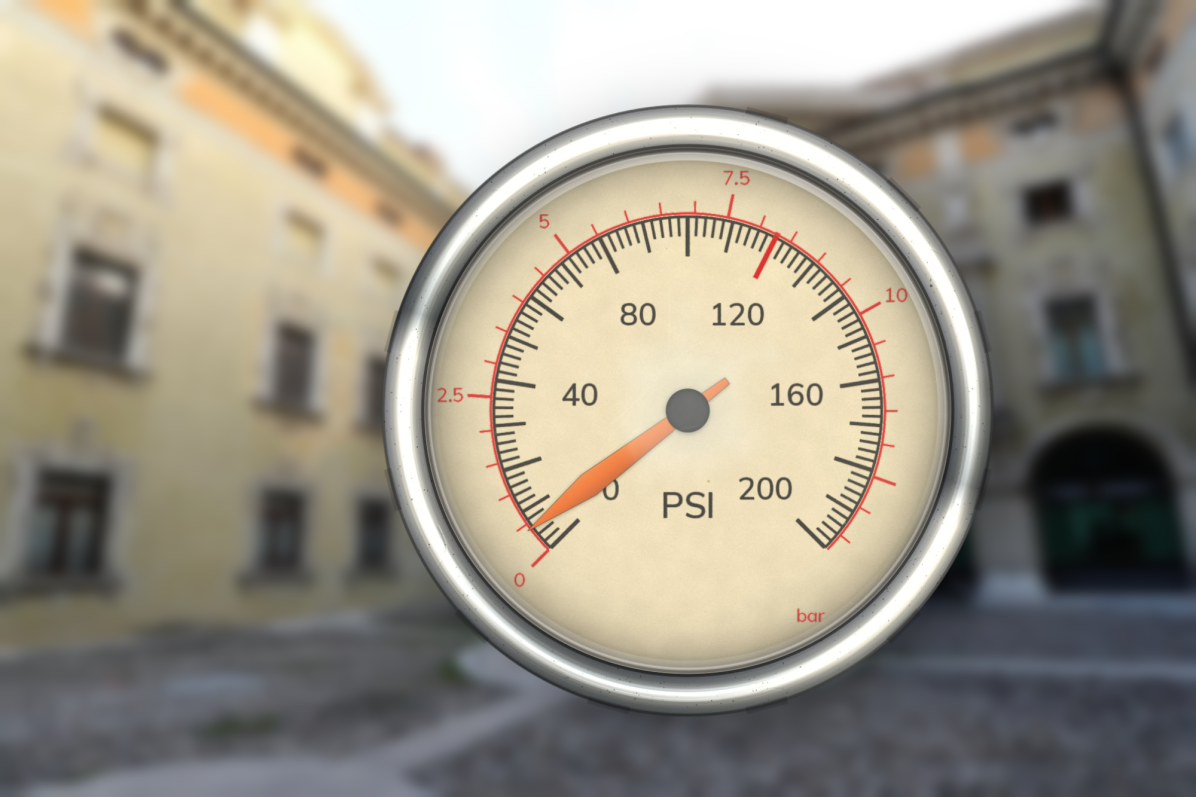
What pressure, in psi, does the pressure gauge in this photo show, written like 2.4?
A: 6
